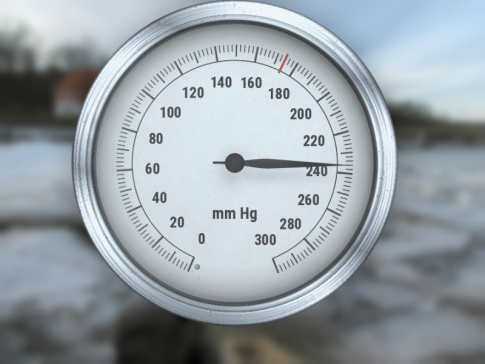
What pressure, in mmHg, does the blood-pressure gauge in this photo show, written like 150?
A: 236
